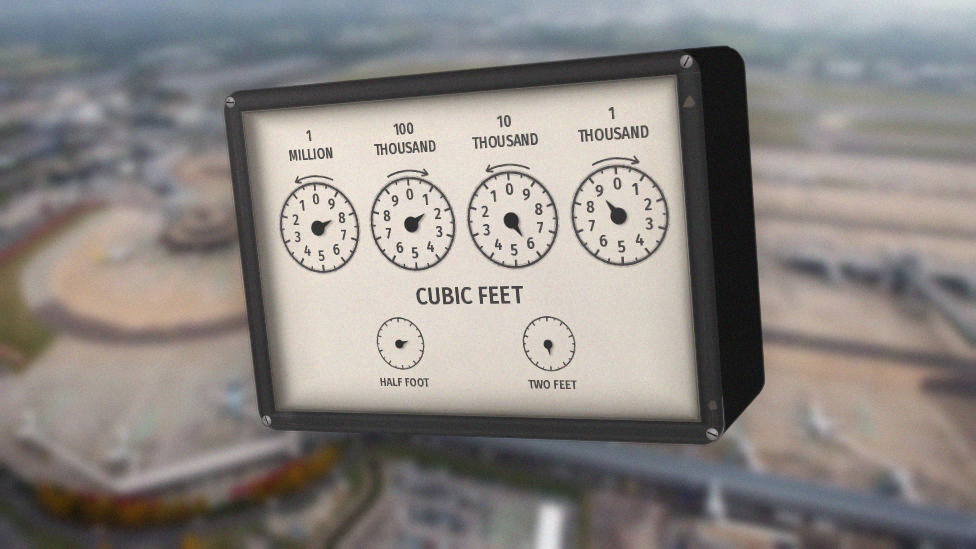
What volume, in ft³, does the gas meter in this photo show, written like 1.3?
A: 815900
